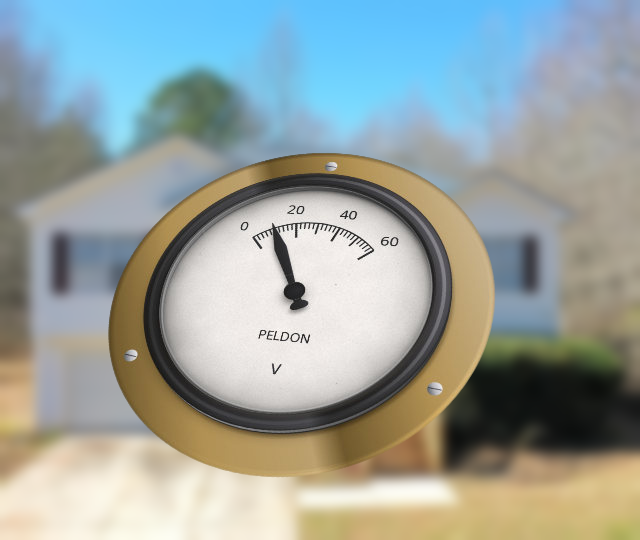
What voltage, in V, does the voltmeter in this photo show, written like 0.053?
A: 10
